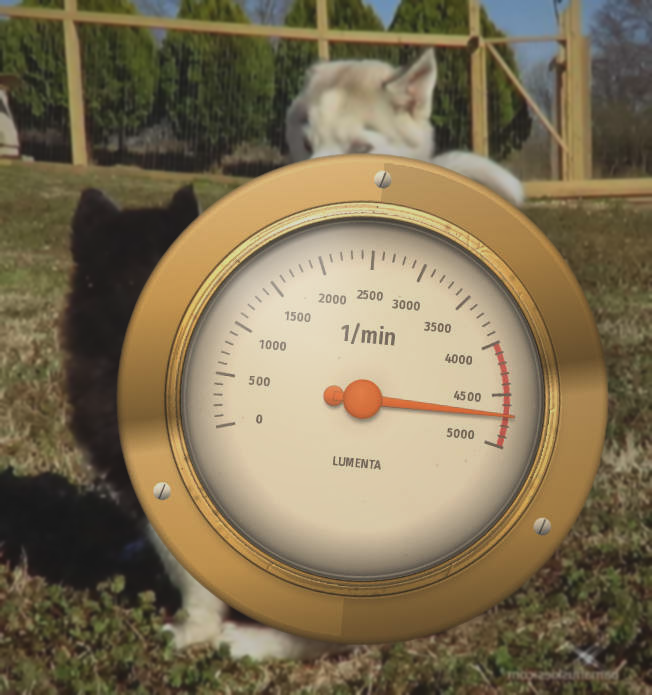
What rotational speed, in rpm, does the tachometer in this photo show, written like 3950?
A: 4700
